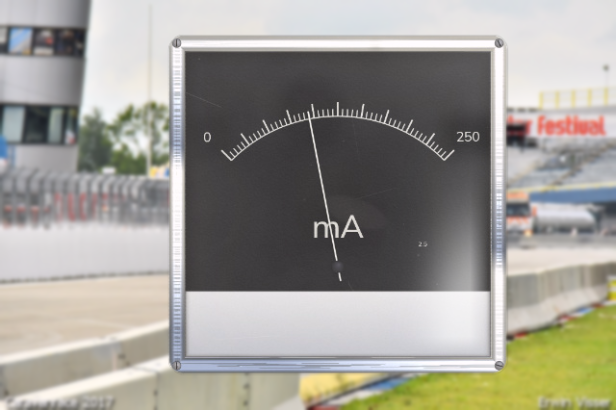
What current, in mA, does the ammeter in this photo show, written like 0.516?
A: 95
